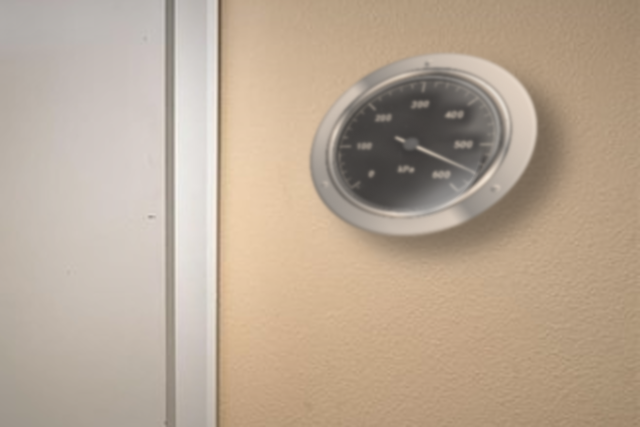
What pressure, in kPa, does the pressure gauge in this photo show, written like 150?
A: 560
